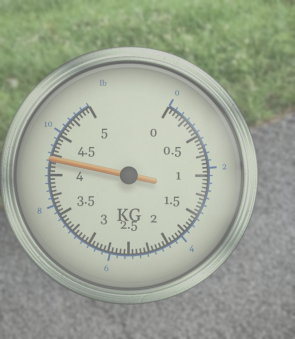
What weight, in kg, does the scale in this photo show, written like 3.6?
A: 4.2
